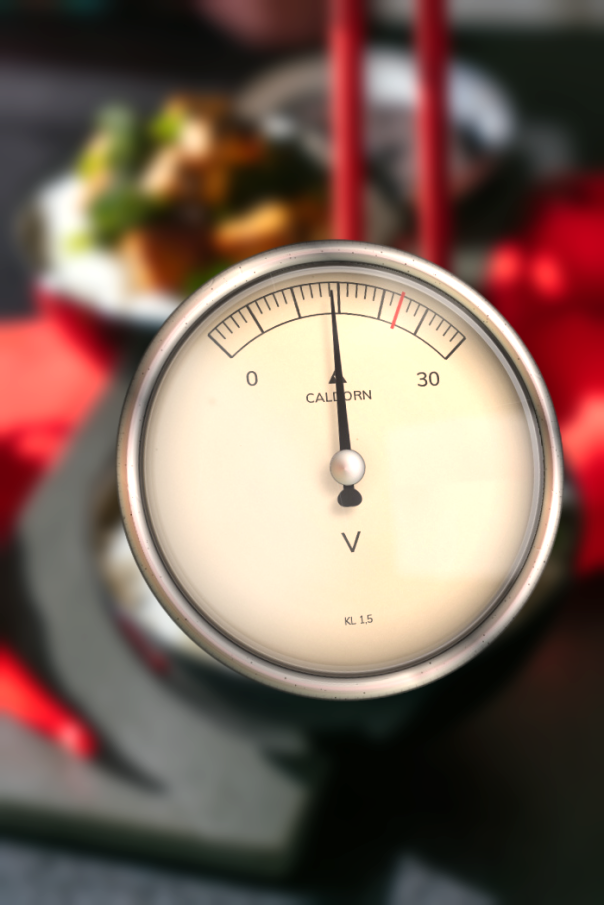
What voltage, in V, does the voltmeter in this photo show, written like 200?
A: 14
